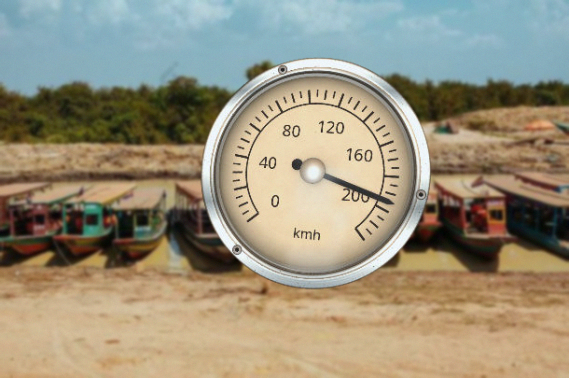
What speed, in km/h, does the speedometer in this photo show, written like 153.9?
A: 195
